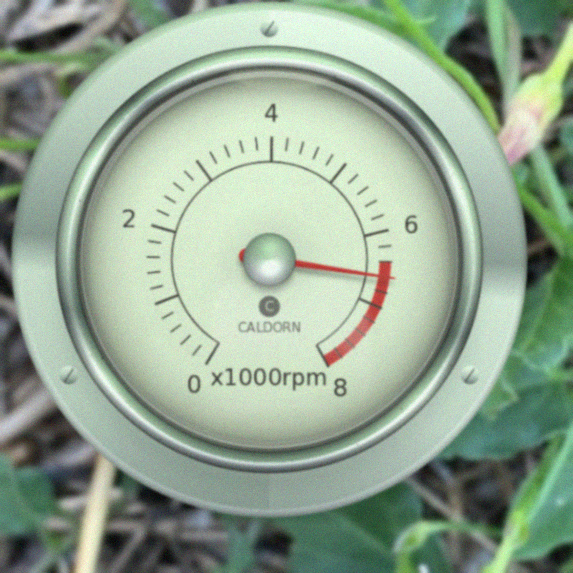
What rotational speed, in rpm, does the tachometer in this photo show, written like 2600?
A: 6600
